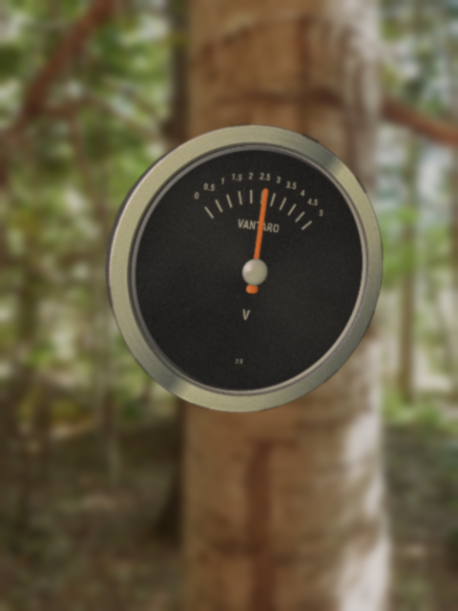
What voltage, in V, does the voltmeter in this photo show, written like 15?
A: 2.5
